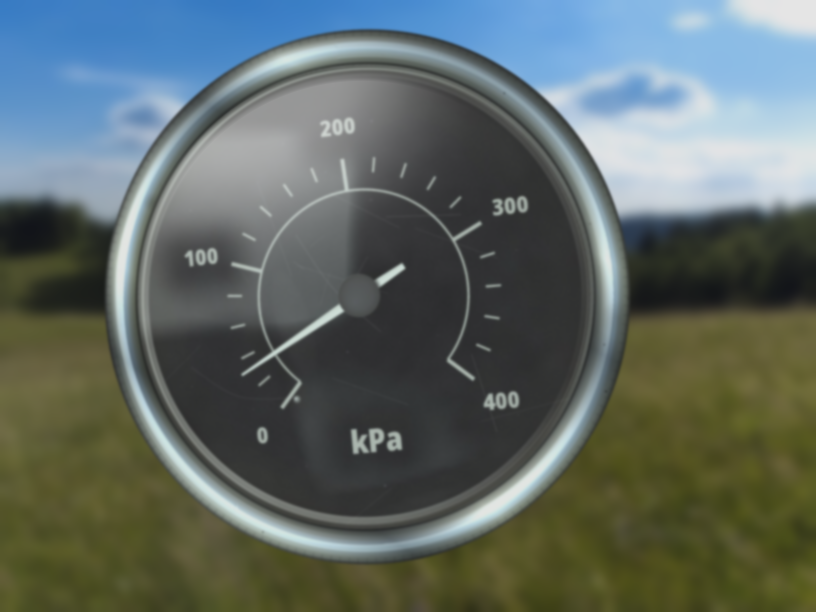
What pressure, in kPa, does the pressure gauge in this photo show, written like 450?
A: 30
